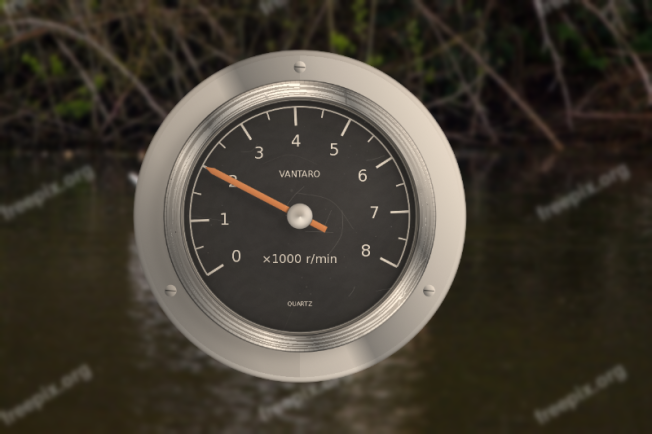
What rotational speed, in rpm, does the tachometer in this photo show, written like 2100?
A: 2000
